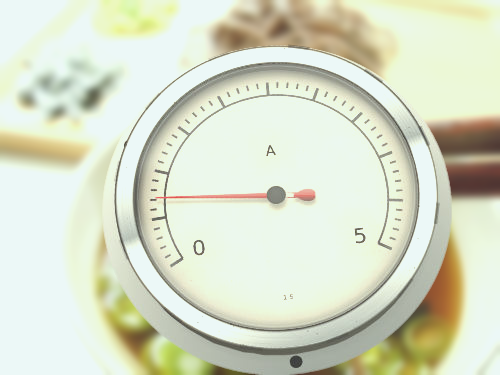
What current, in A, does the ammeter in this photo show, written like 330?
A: 0.7
